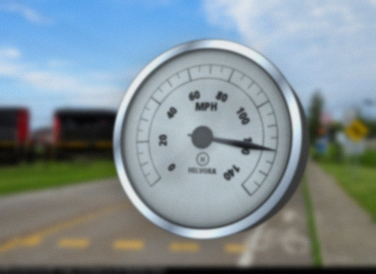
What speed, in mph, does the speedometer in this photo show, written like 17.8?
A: 120
